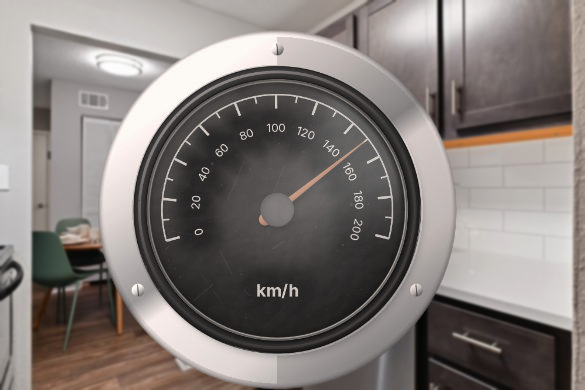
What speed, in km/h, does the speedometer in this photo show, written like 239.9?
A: 150
